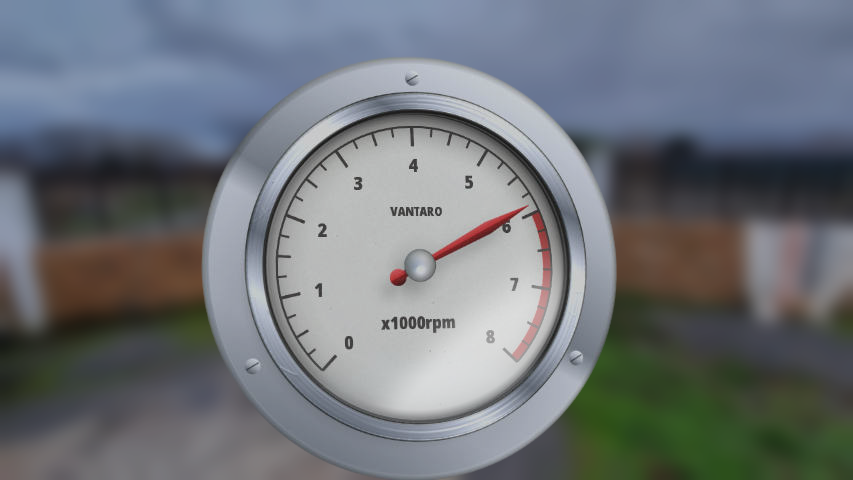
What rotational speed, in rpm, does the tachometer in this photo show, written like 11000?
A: 5875
